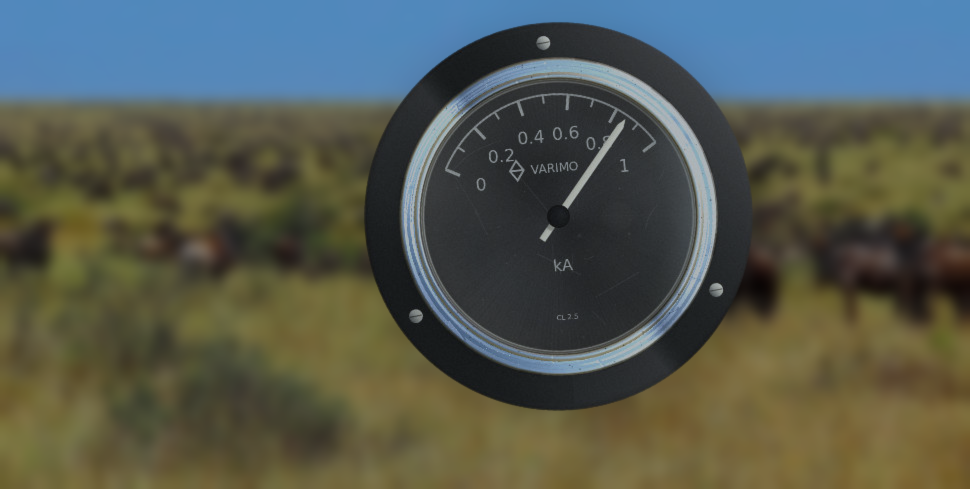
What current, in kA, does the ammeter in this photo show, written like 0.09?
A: 0.85
